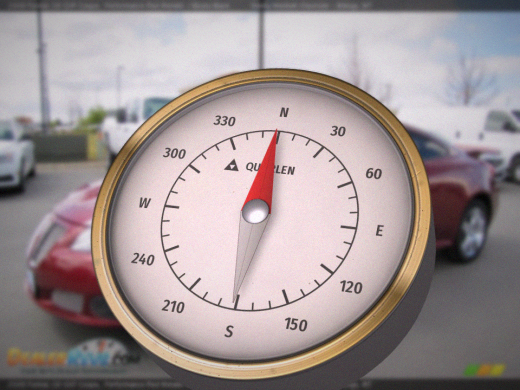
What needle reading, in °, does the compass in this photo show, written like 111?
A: 0
